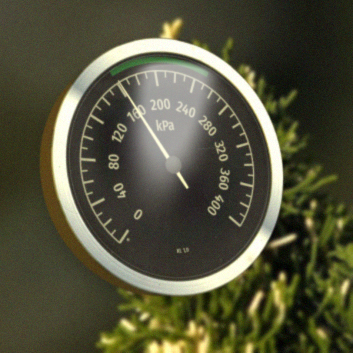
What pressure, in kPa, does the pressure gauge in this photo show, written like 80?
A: 160
